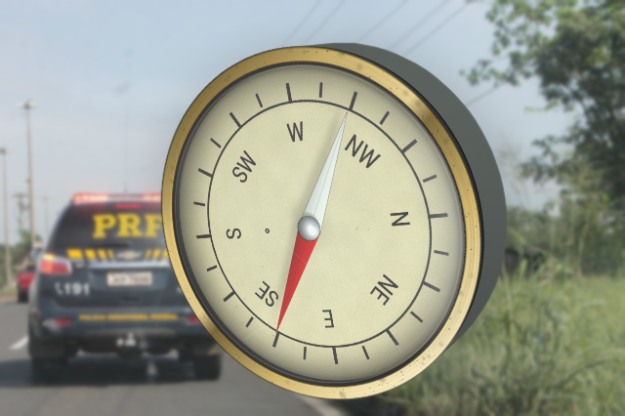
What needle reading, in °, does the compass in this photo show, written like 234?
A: 120
